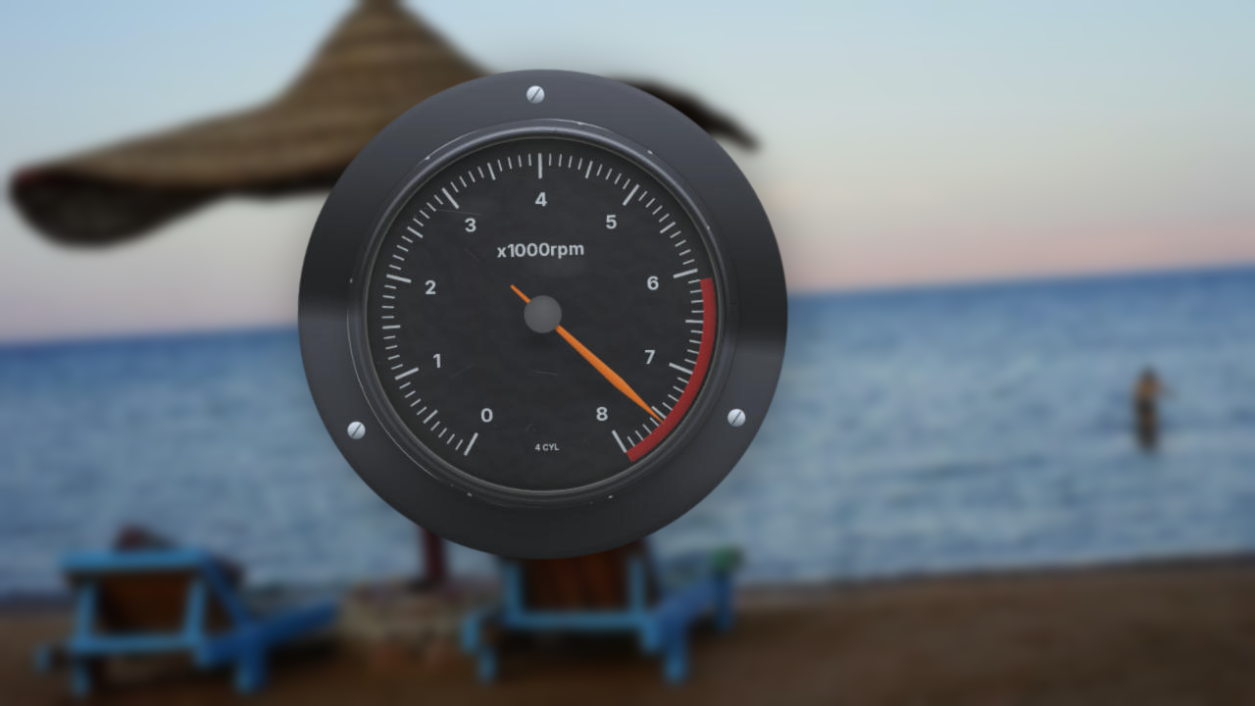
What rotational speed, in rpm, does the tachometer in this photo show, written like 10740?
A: 7550
